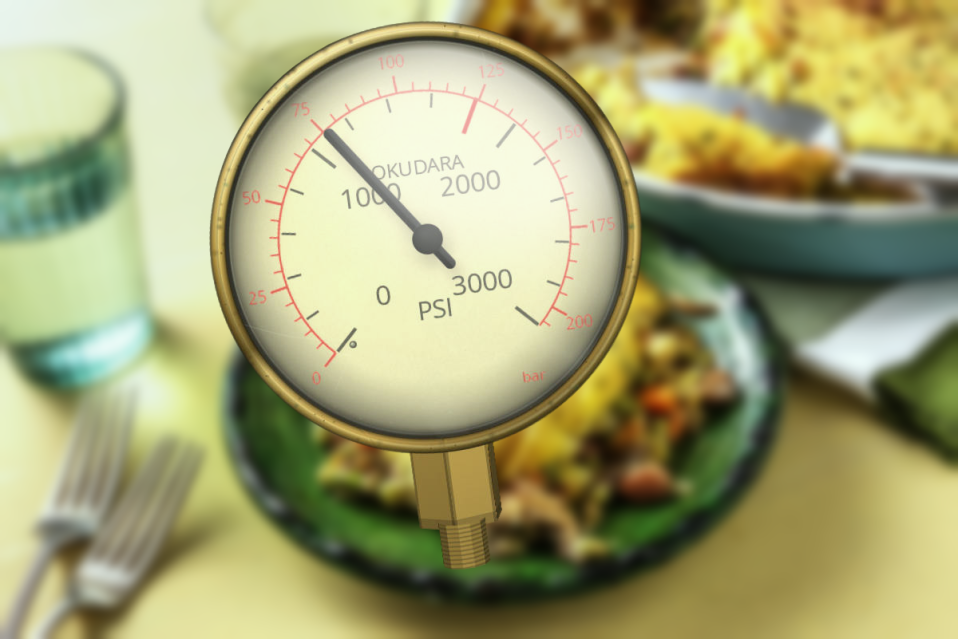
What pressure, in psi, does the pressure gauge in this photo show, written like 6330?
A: 1100
